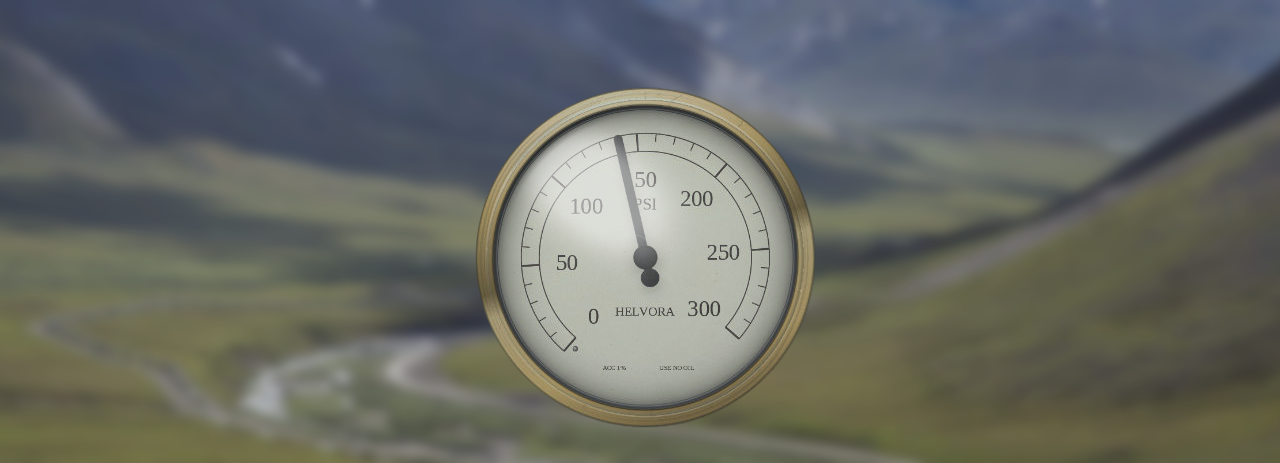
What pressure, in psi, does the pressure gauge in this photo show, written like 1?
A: 140
